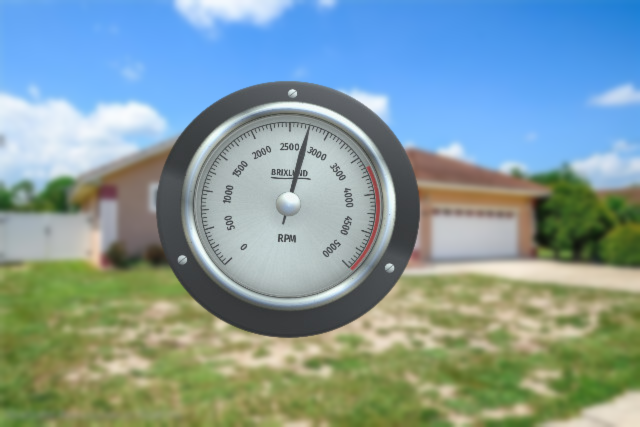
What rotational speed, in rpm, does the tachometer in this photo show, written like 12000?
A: 2750
